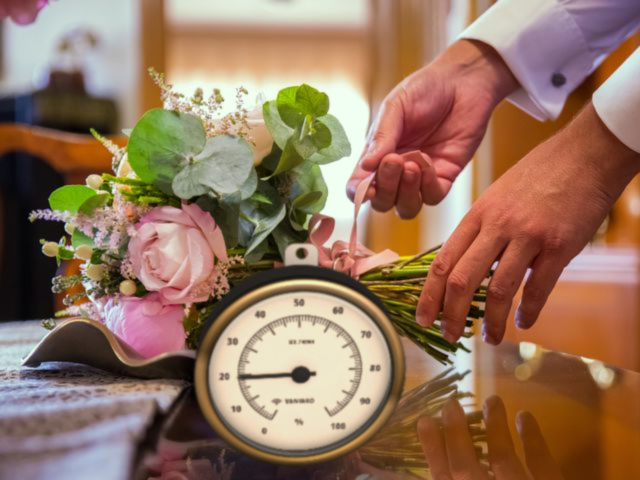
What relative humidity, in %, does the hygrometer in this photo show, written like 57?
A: 20
